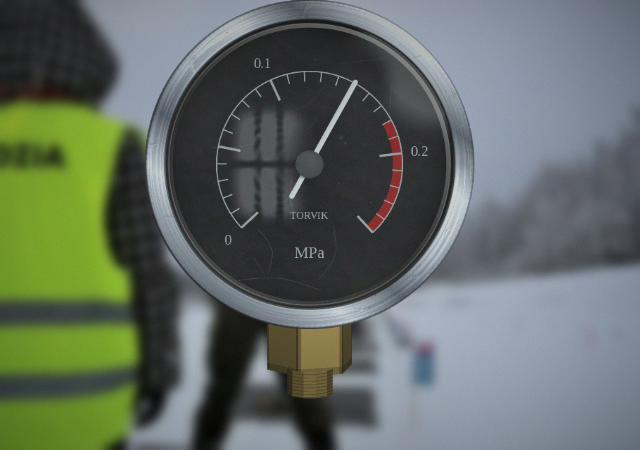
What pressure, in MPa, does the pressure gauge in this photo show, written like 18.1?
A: 0.15
